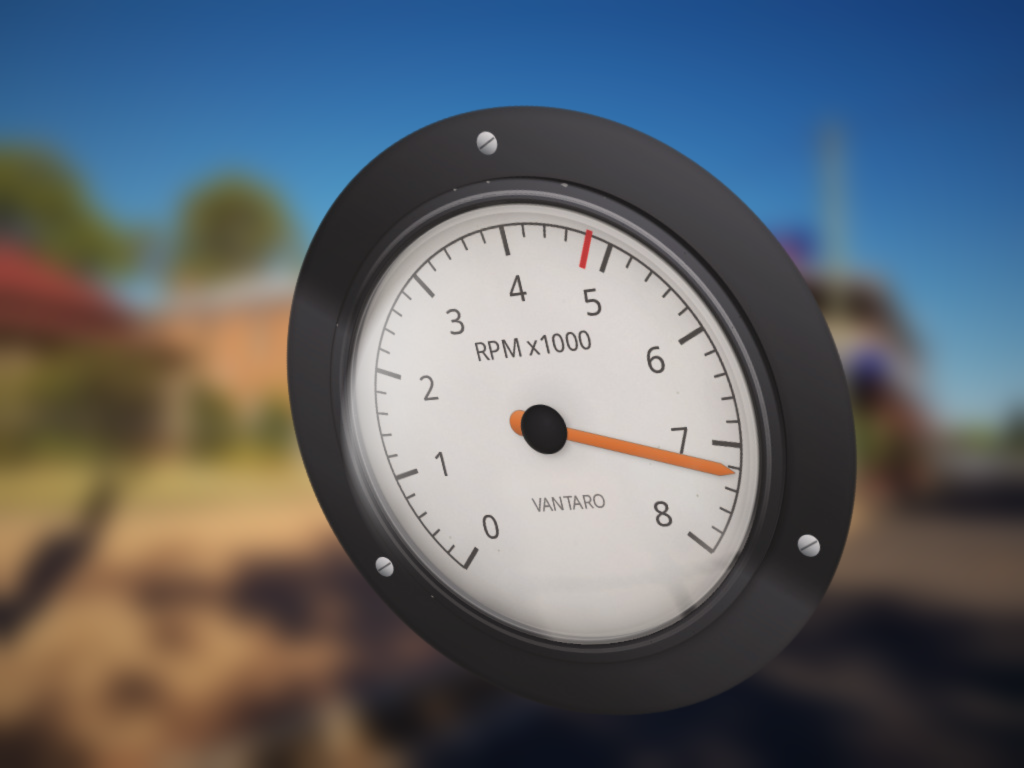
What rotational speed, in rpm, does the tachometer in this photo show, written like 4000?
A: 7200
